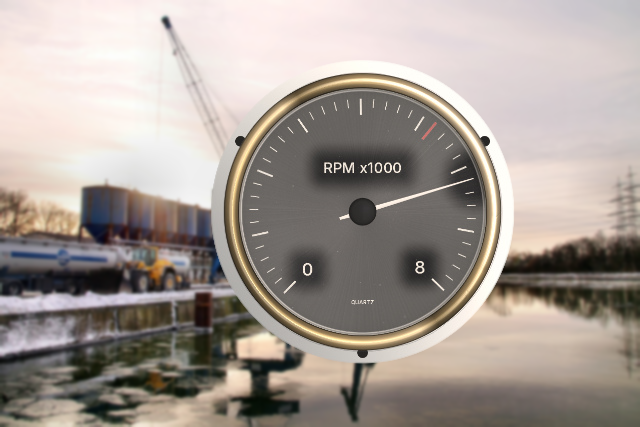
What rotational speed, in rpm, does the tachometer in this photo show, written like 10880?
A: 6200
